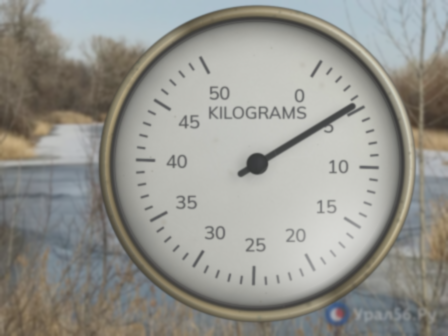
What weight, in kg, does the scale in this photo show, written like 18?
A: 4.5
